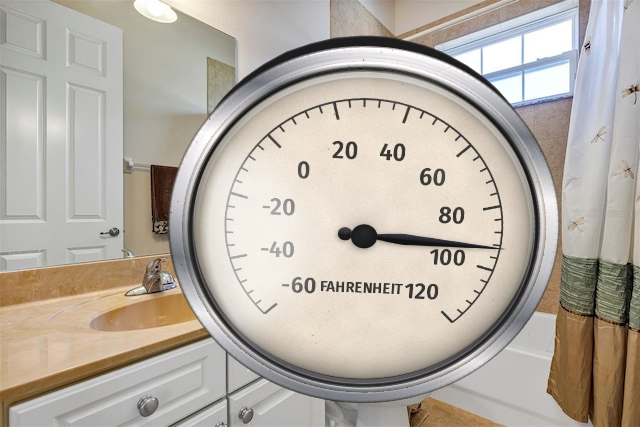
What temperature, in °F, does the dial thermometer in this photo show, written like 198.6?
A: 92
